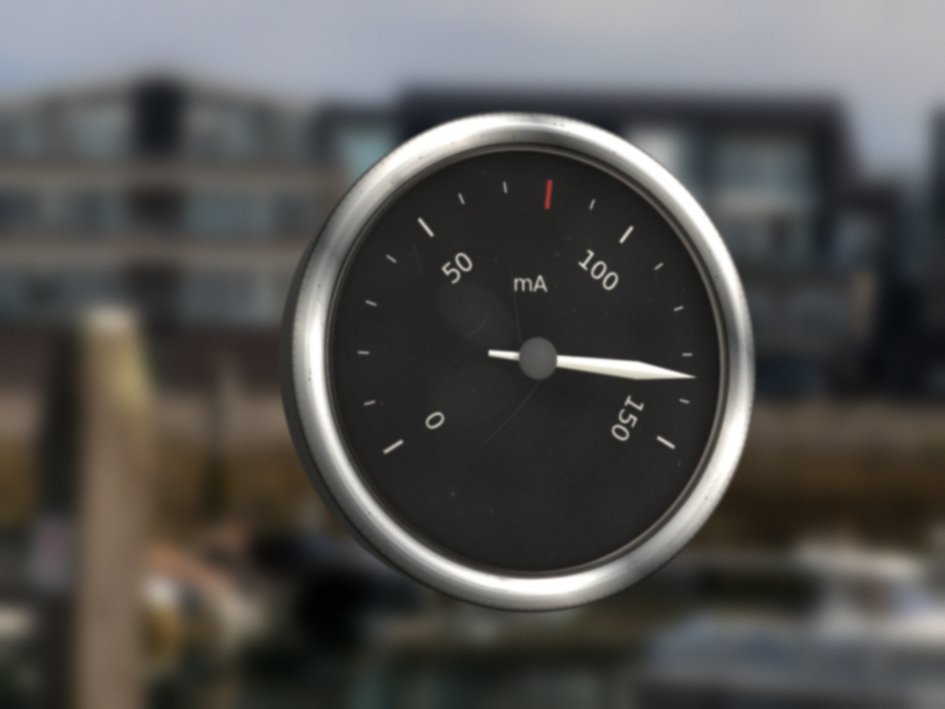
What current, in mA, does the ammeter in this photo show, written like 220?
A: 135
